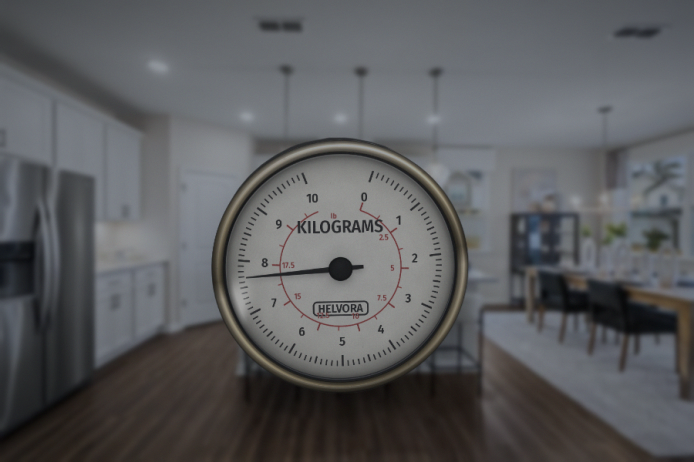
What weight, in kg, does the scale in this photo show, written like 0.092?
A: 7.7
